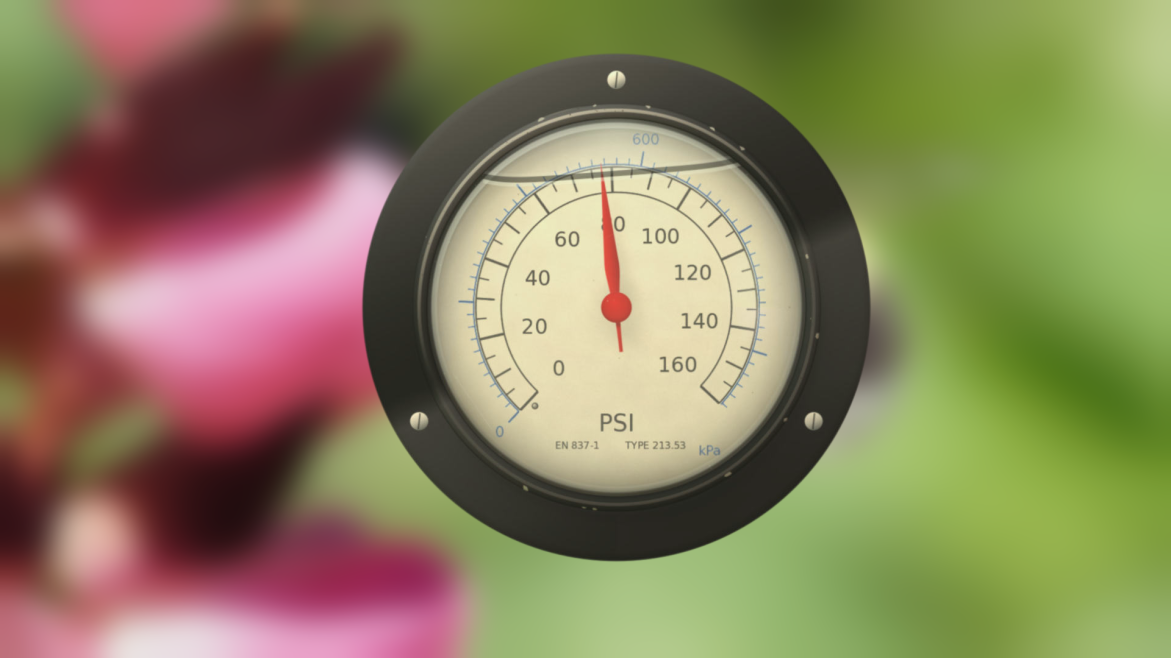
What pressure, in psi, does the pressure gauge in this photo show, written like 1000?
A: 77.5
